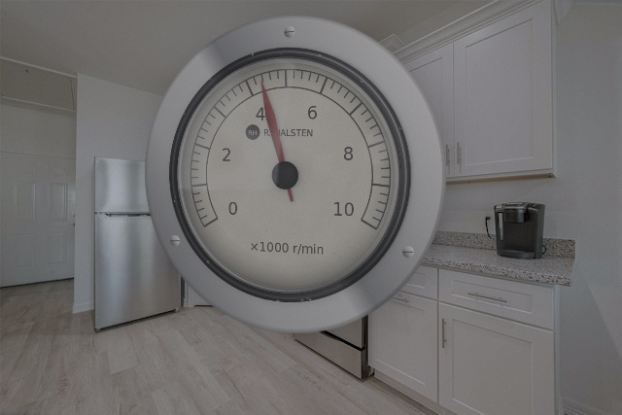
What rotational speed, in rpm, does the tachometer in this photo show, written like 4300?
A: 4400
